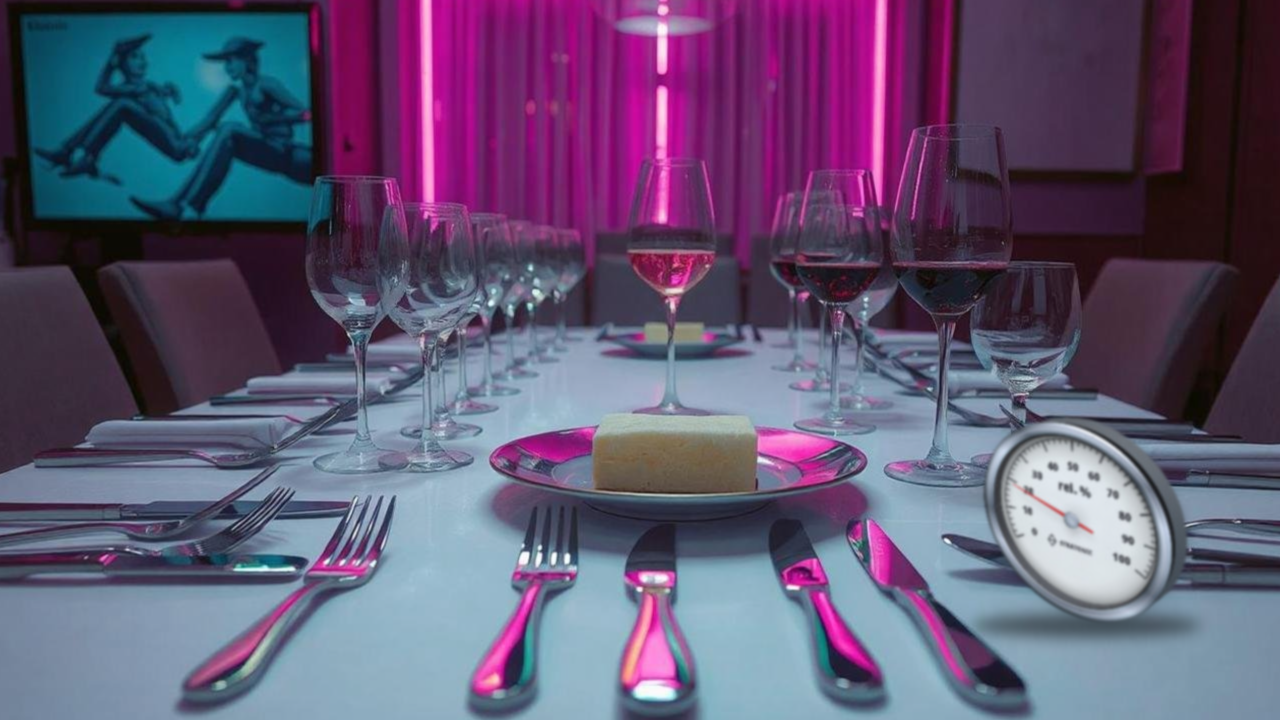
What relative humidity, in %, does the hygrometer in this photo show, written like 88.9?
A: 20
